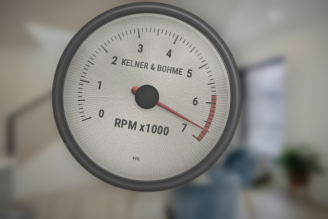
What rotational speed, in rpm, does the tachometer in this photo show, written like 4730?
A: 6700
